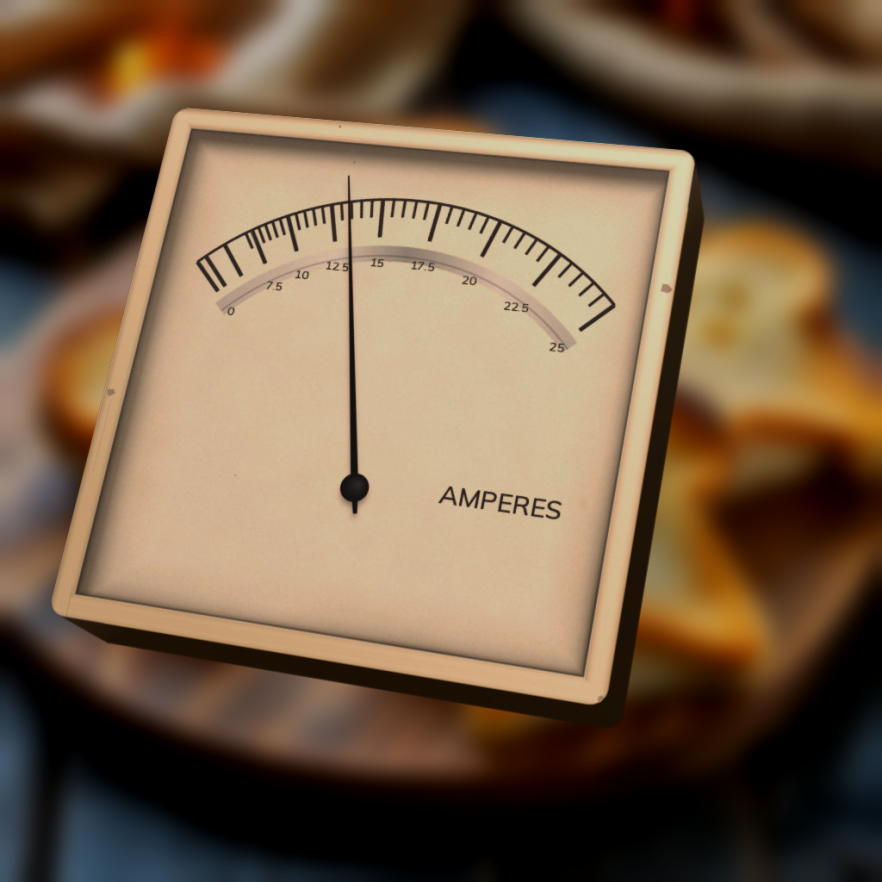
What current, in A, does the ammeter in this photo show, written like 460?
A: 13.5
